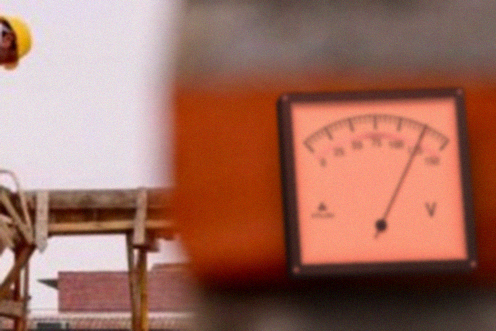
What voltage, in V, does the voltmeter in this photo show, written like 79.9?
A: 125
